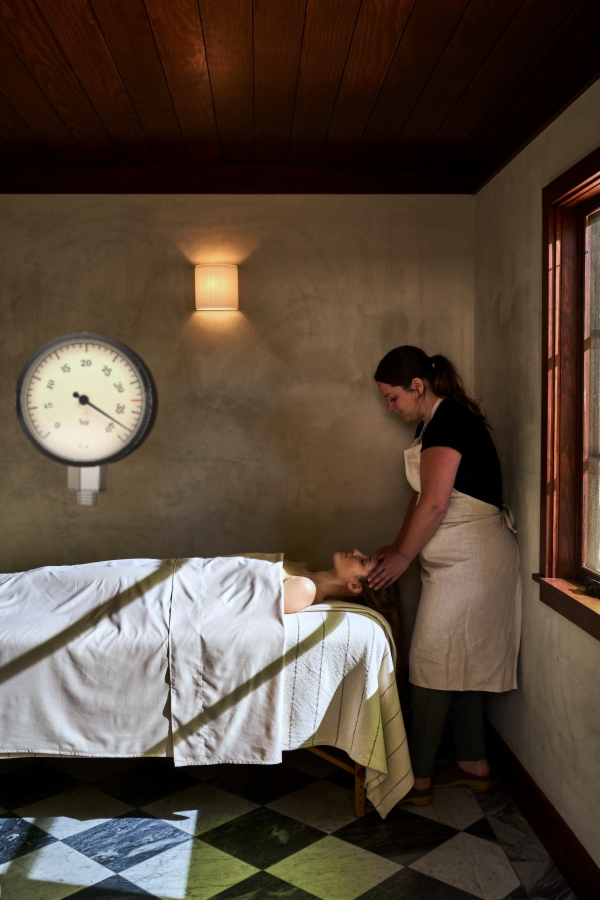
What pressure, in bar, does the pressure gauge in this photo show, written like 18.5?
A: 38
